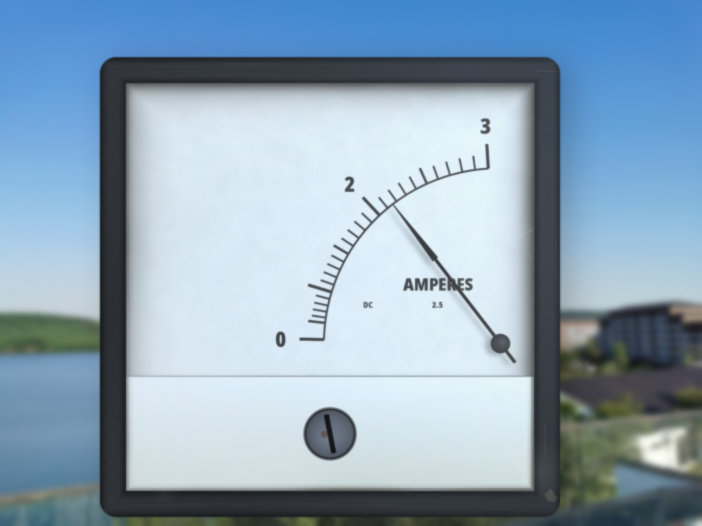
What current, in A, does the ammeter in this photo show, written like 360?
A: 2.15
